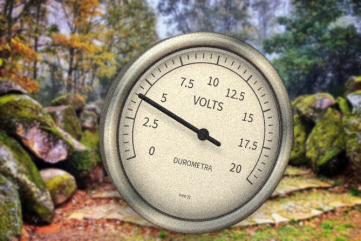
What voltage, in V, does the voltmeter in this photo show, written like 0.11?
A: 4
